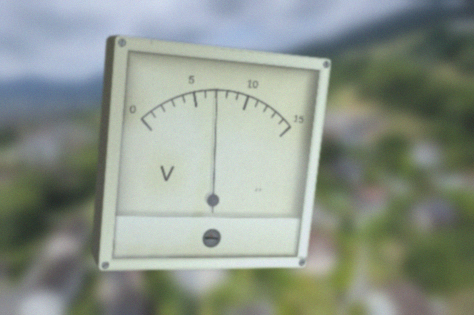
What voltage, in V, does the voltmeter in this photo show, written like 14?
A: 7
